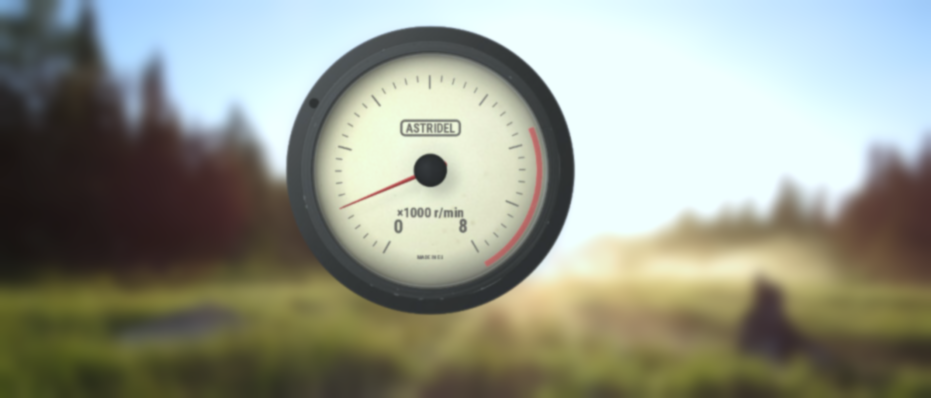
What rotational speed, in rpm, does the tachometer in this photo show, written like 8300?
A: 1000
